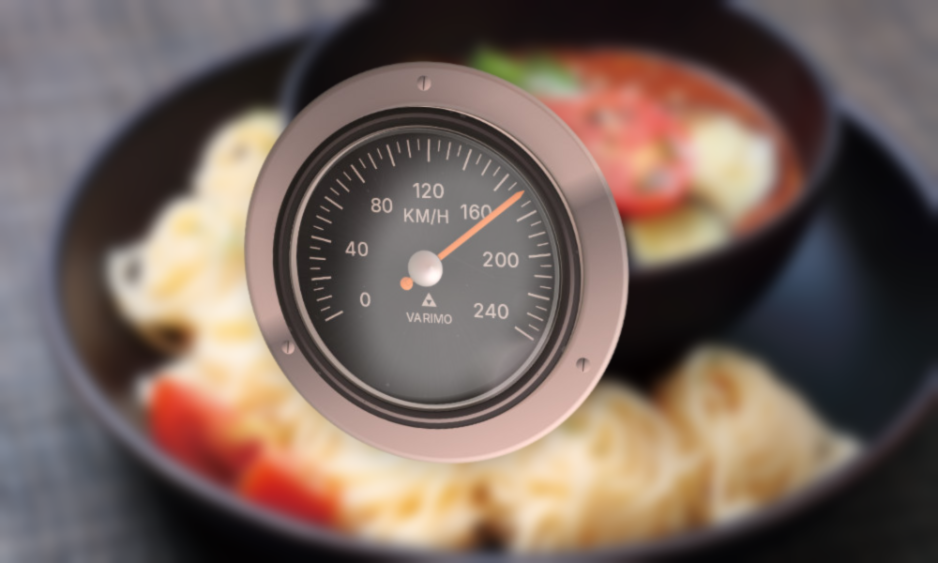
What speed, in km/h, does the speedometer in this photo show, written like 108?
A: 170
